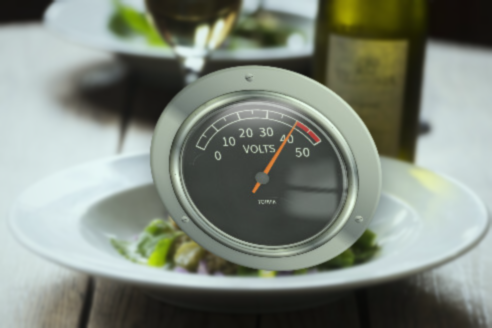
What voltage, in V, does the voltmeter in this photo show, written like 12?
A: 40
